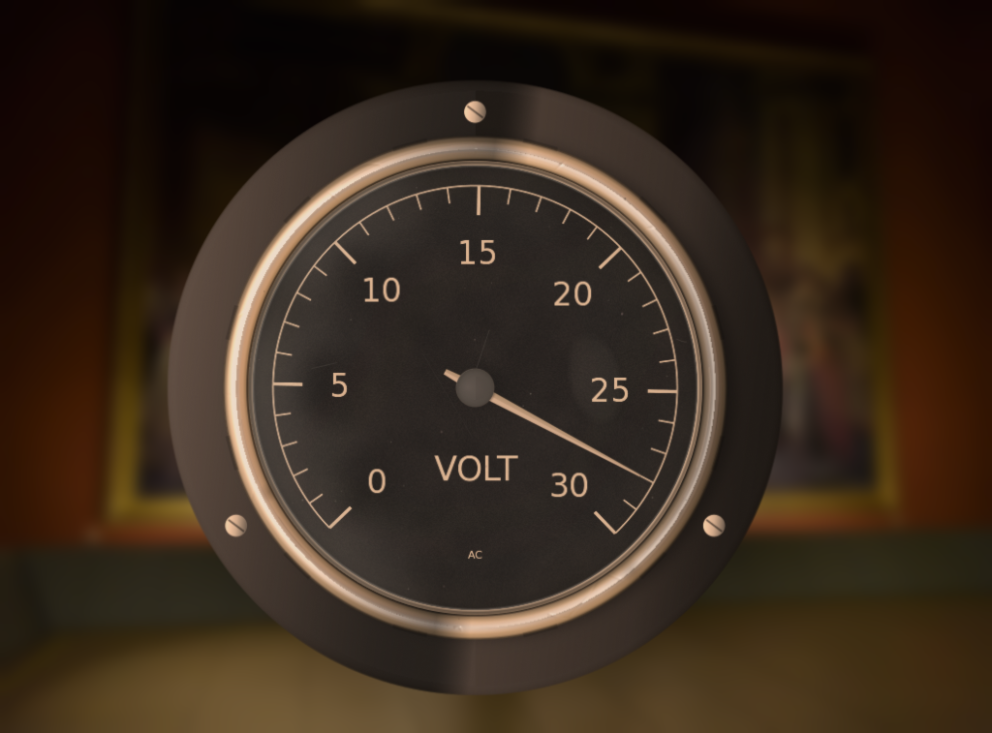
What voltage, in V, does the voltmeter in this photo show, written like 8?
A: 28
